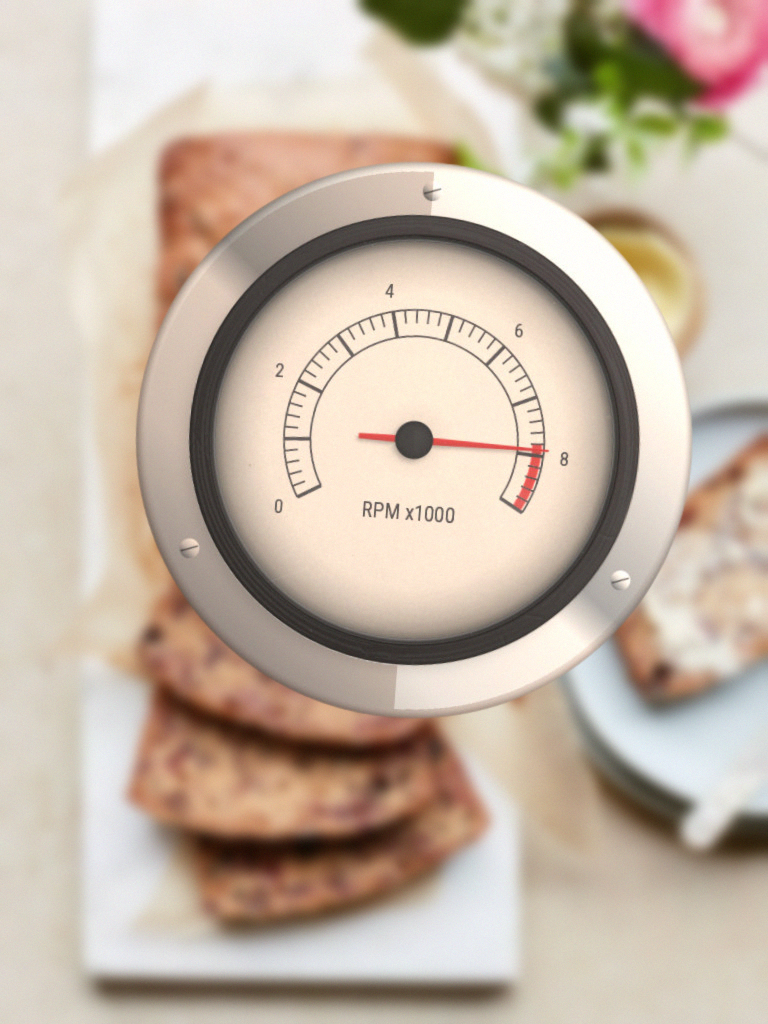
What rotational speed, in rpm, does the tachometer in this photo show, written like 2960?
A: 7900
